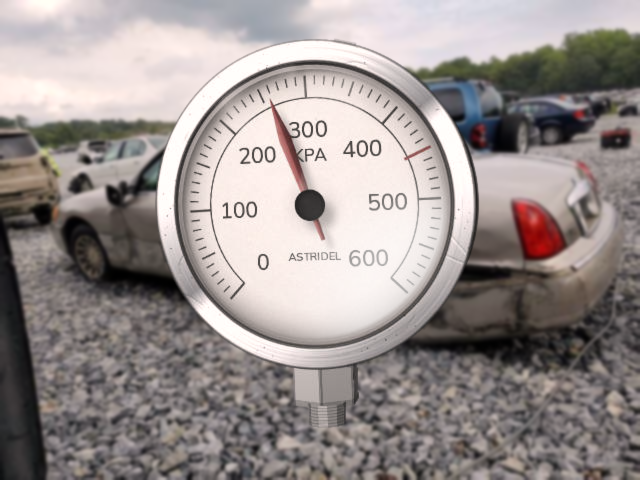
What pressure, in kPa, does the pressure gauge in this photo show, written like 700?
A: 260
